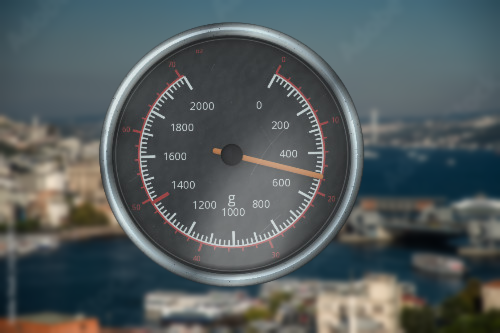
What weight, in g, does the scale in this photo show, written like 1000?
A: 500
